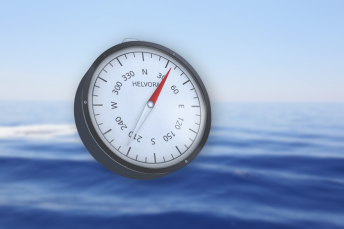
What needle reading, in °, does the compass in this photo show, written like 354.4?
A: 35
